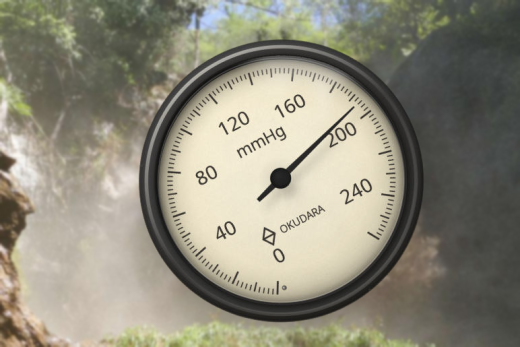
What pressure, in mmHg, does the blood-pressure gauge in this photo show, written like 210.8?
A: 194
